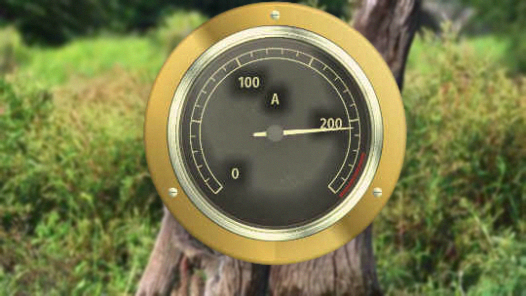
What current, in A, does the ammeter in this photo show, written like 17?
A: 205
